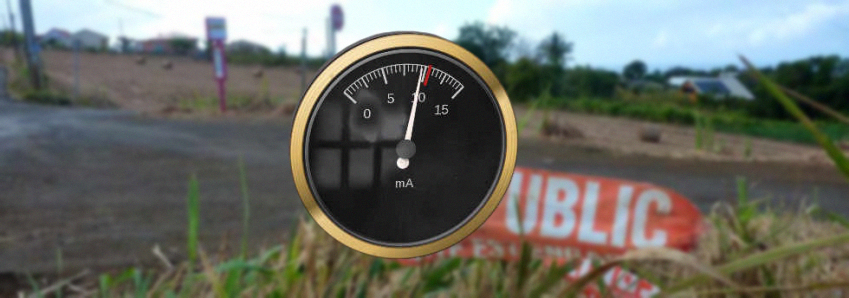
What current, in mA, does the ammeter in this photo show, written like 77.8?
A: 9.5
